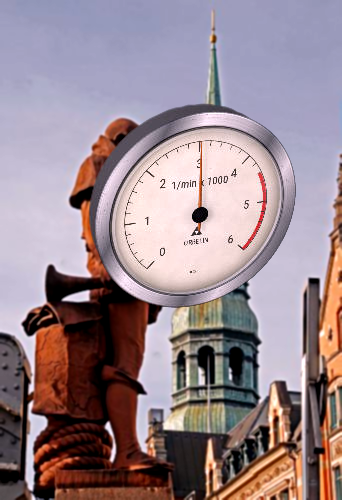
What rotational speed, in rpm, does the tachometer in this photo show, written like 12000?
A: 3000
